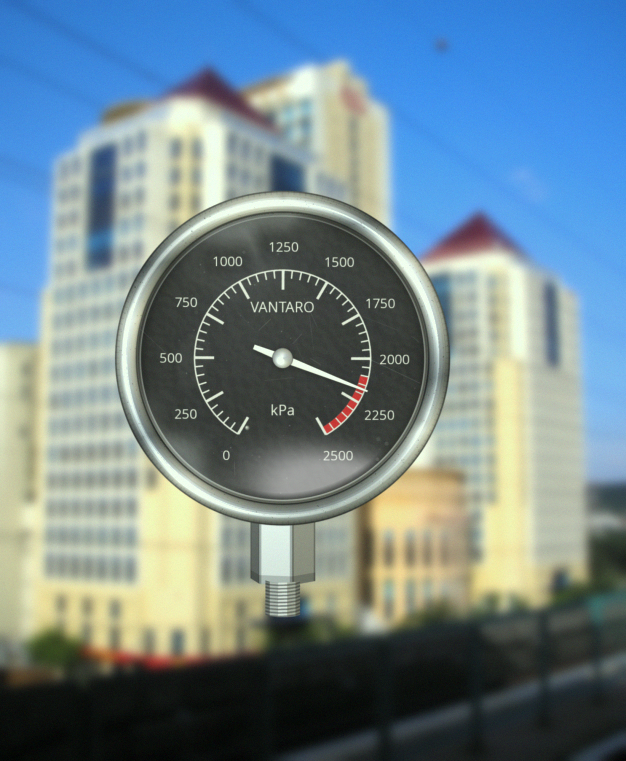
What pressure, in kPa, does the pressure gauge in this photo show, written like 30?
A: 2175
